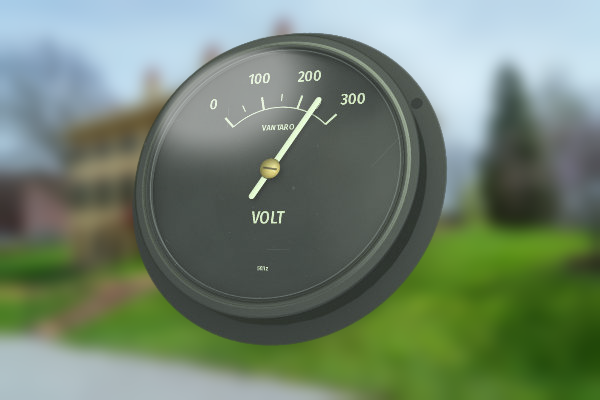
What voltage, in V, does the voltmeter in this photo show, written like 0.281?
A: 250
